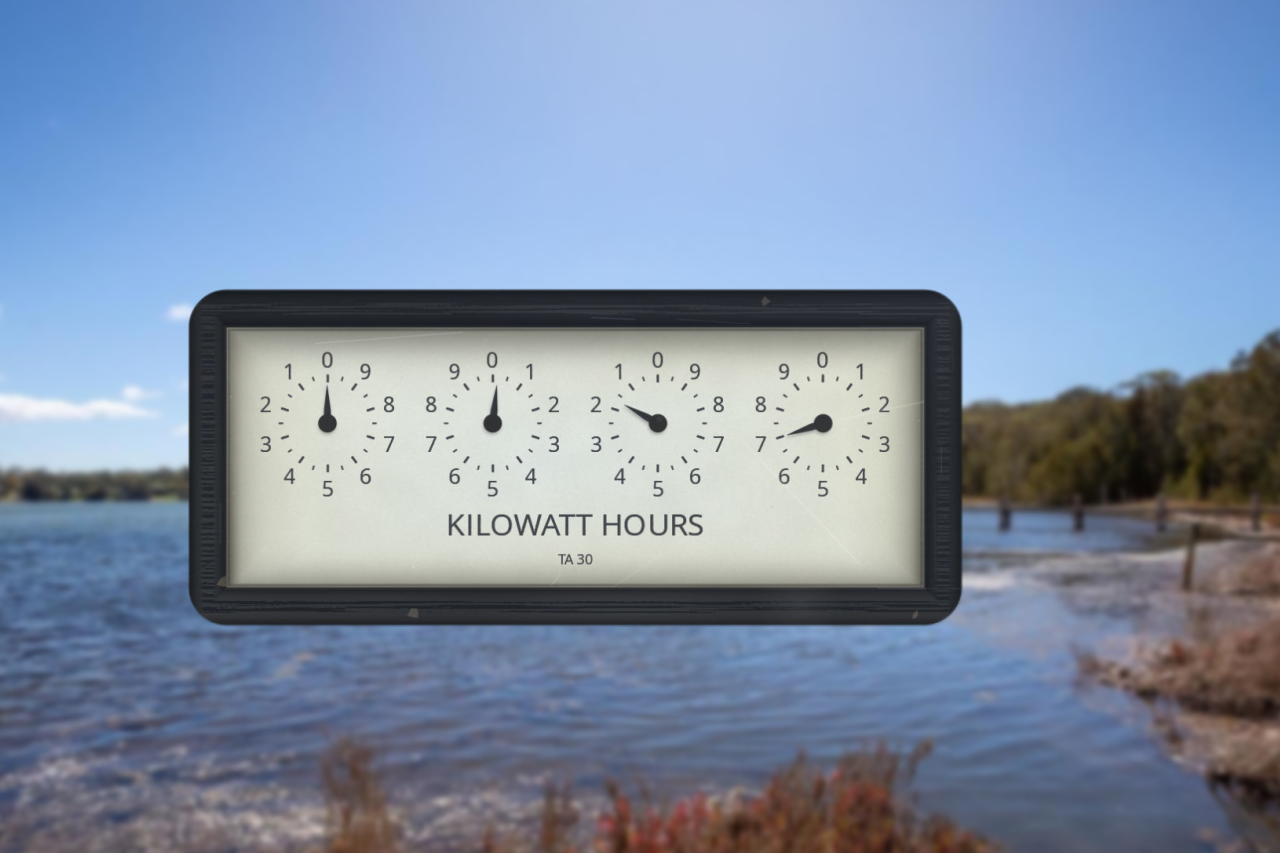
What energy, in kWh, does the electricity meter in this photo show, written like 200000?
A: 17
